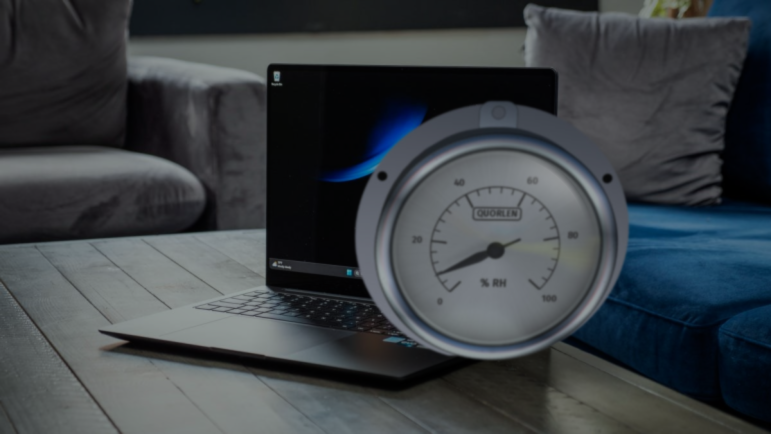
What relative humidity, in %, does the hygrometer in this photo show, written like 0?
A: 8
